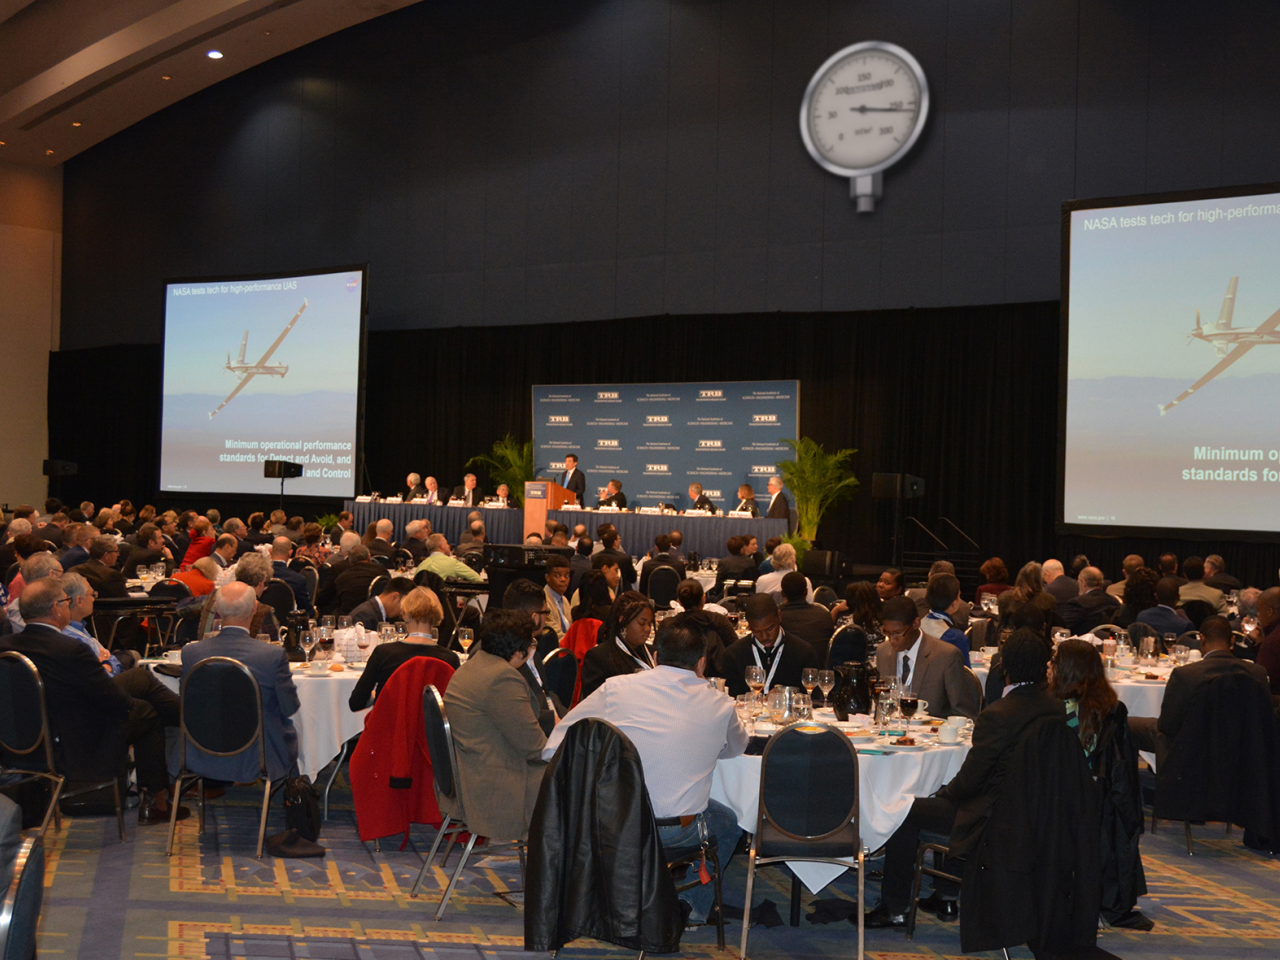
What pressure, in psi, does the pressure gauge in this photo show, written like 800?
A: 260
